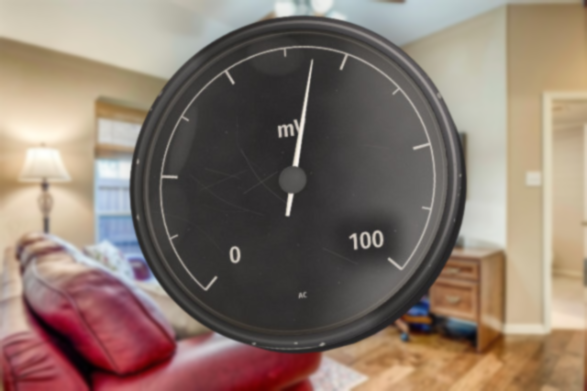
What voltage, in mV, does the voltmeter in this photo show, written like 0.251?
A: 55
